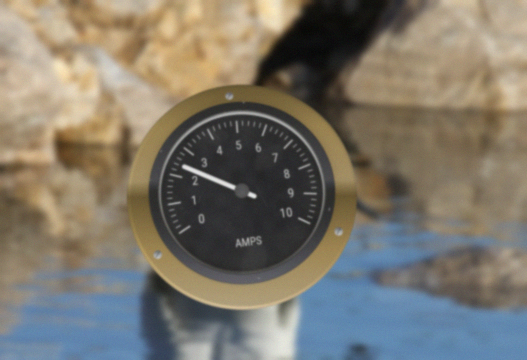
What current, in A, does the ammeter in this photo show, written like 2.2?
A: 2.4
